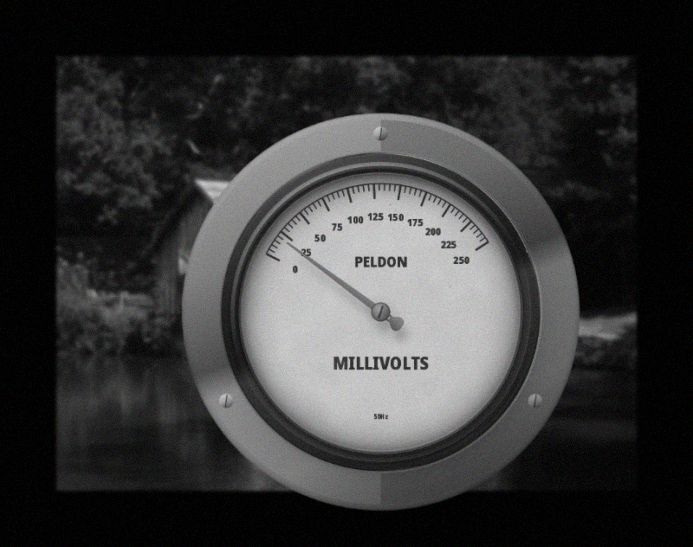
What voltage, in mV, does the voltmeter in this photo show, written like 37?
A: 20
